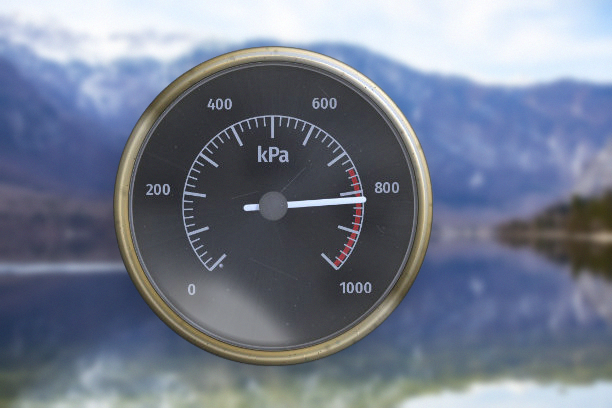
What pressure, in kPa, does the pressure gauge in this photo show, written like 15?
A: 820
